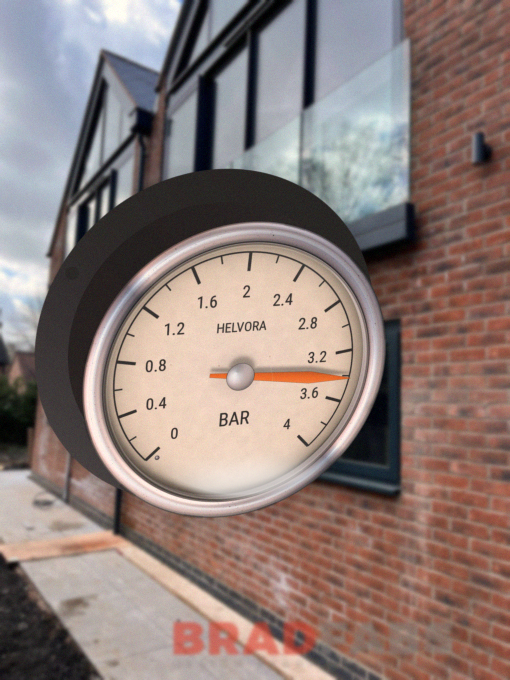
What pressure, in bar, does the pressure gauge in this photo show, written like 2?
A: 3.4
